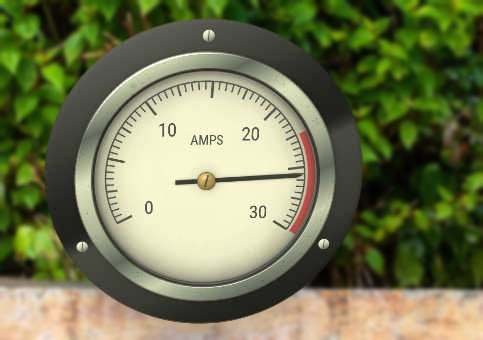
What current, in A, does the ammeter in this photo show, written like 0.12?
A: 25.5
